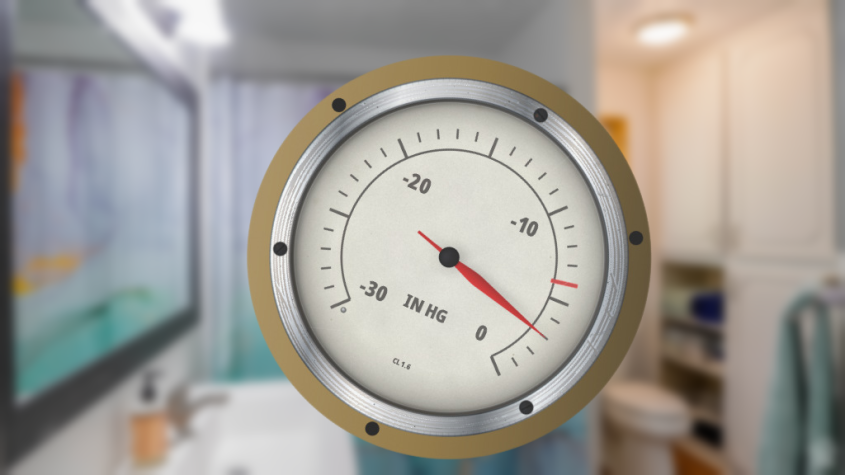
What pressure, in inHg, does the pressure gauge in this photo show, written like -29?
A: -3
